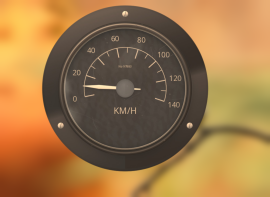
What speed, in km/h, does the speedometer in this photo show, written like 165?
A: 10
